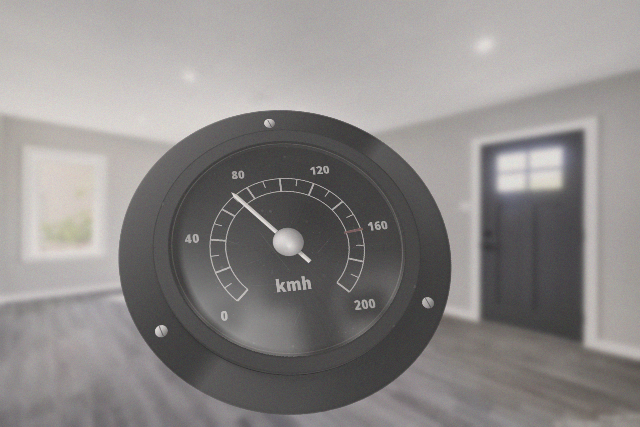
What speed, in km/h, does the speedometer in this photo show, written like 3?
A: 70
